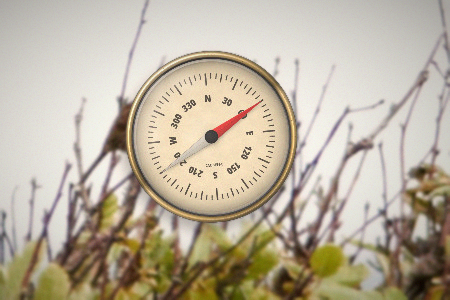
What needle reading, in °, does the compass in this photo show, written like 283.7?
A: 60
